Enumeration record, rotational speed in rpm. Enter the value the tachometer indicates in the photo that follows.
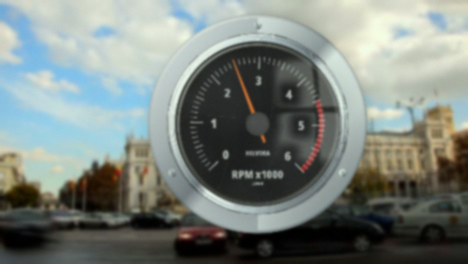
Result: 2500 rpm
